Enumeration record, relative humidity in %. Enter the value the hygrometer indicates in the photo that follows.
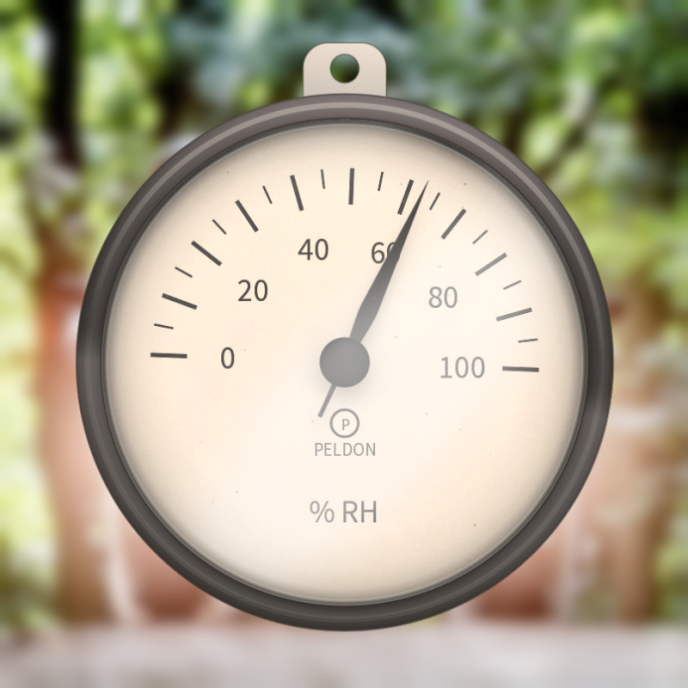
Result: 62.5 %
